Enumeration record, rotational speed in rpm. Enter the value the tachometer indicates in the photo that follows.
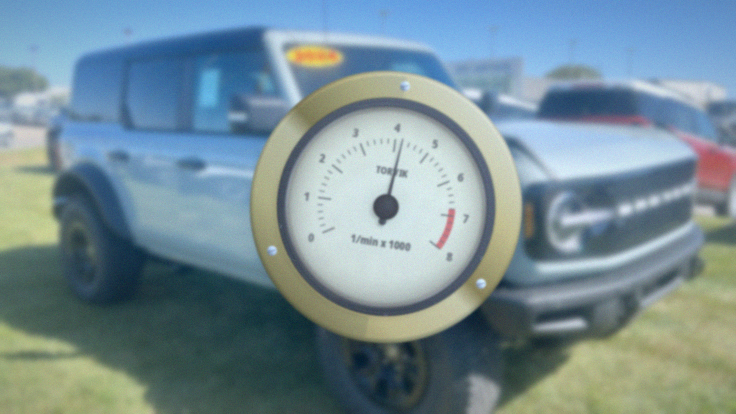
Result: 4200 rpm
